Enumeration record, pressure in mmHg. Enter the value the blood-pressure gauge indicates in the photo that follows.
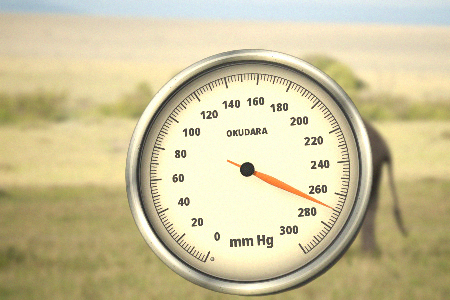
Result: 270 mmHg
